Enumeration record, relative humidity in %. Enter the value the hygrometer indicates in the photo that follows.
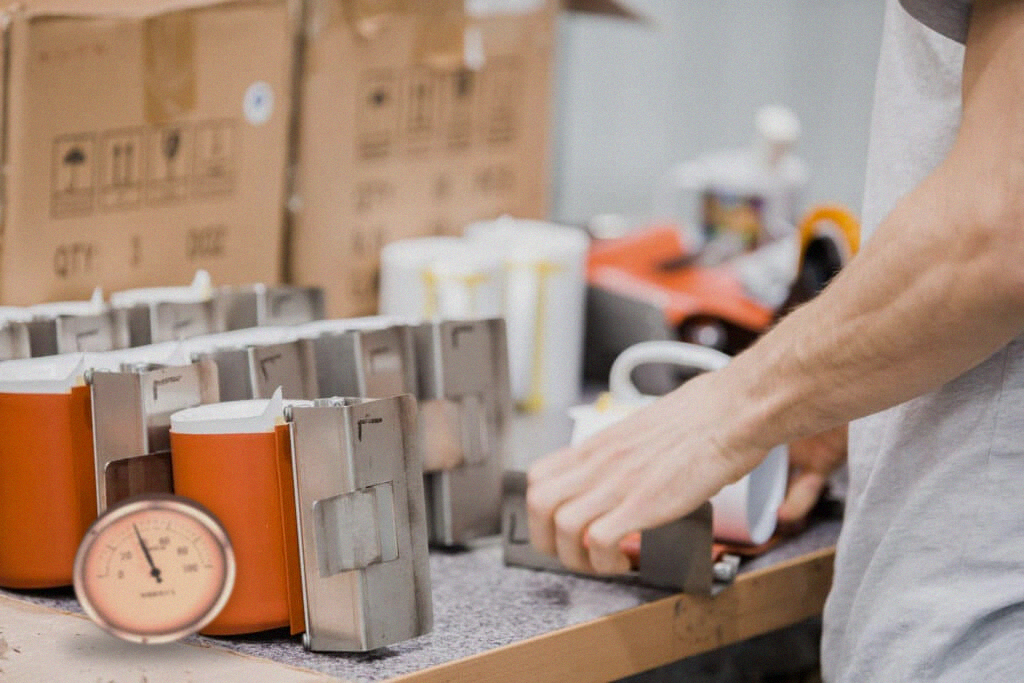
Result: 40 %
